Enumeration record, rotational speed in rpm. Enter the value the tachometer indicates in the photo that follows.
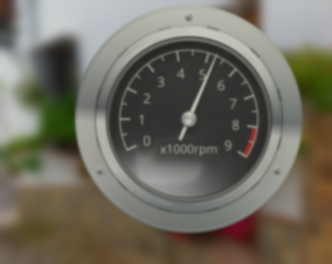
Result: 5250 rpm
